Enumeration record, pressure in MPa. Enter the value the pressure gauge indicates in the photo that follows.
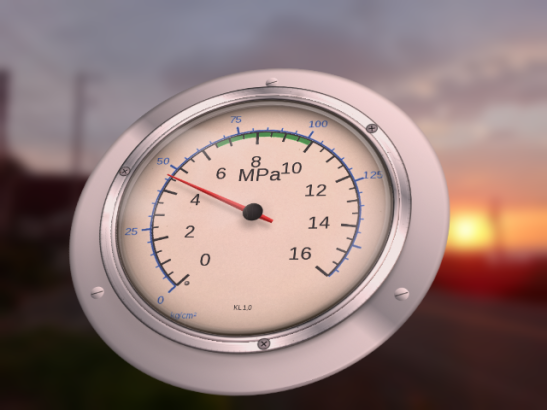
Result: 4.5 MPa
